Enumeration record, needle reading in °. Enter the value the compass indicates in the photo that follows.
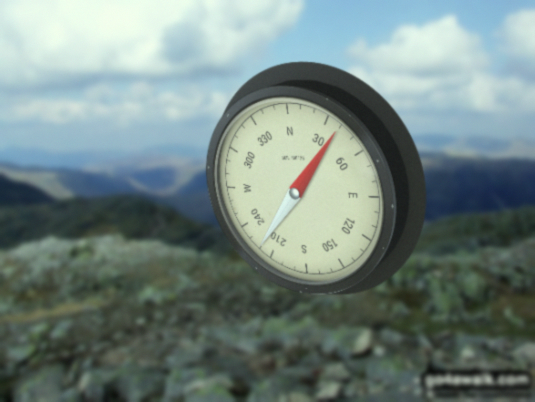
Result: 40 °
